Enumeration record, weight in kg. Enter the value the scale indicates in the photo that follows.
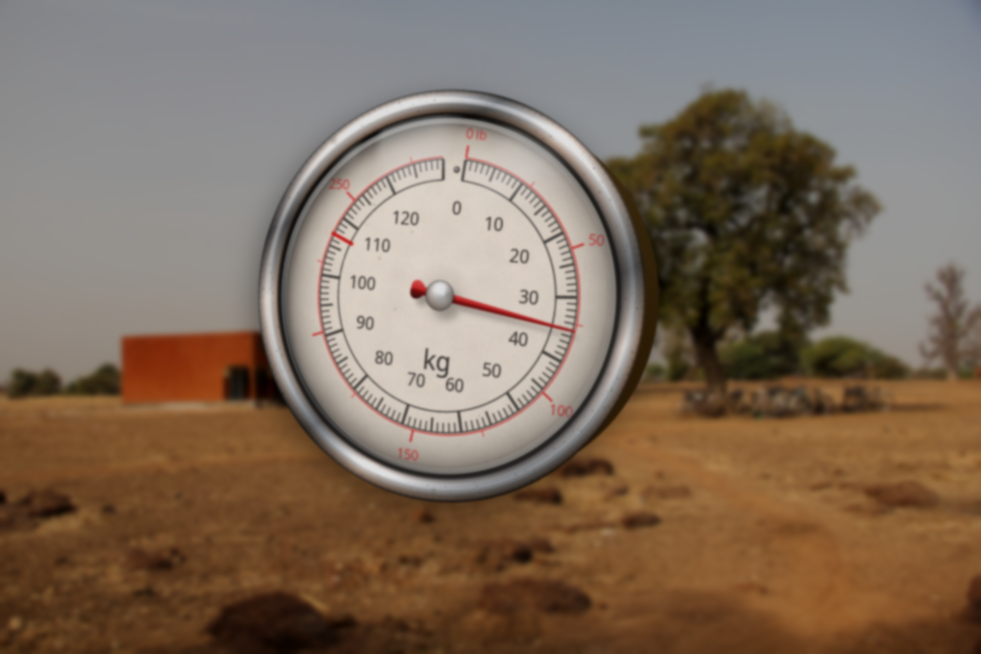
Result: 35 kg
